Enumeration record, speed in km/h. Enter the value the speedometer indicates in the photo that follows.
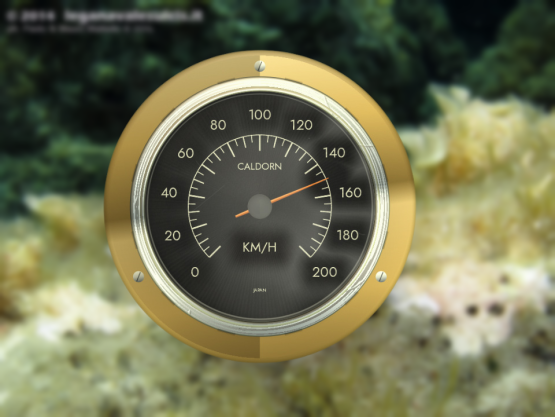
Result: 150 km/h
